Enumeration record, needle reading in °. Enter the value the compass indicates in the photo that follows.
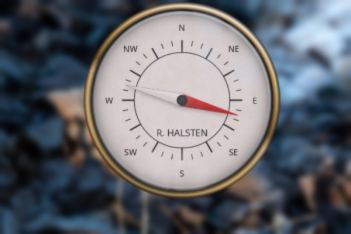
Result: 105 °
